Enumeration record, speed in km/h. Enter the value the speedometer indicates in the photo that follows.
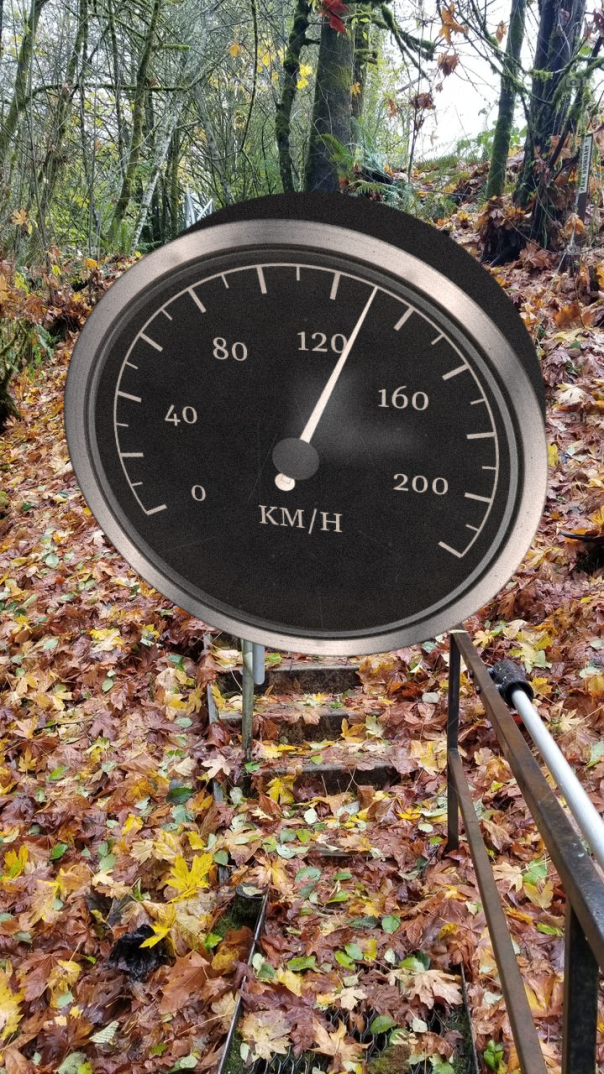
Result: 130 km/h
